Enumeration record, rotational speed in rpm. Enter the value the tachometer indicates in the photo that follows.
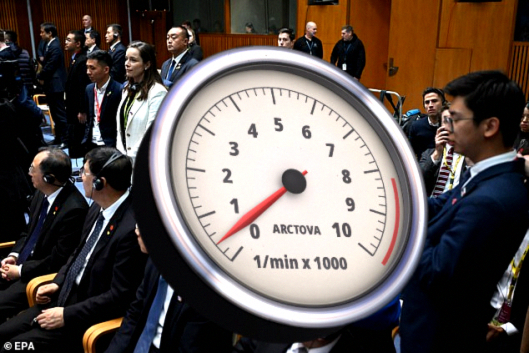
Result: 400 rpm
